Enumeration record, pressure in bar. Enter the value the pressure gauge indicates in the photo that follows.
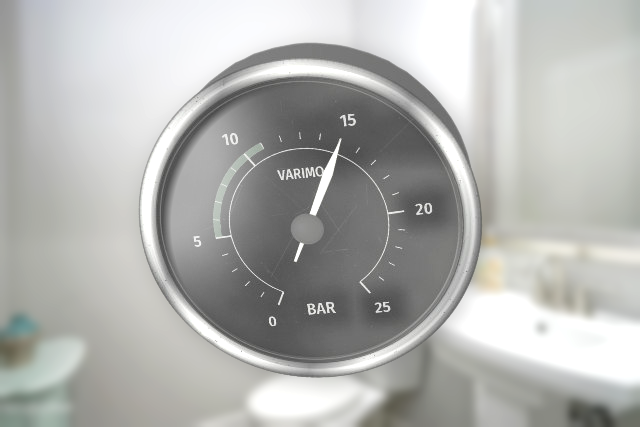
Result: 15 bar
